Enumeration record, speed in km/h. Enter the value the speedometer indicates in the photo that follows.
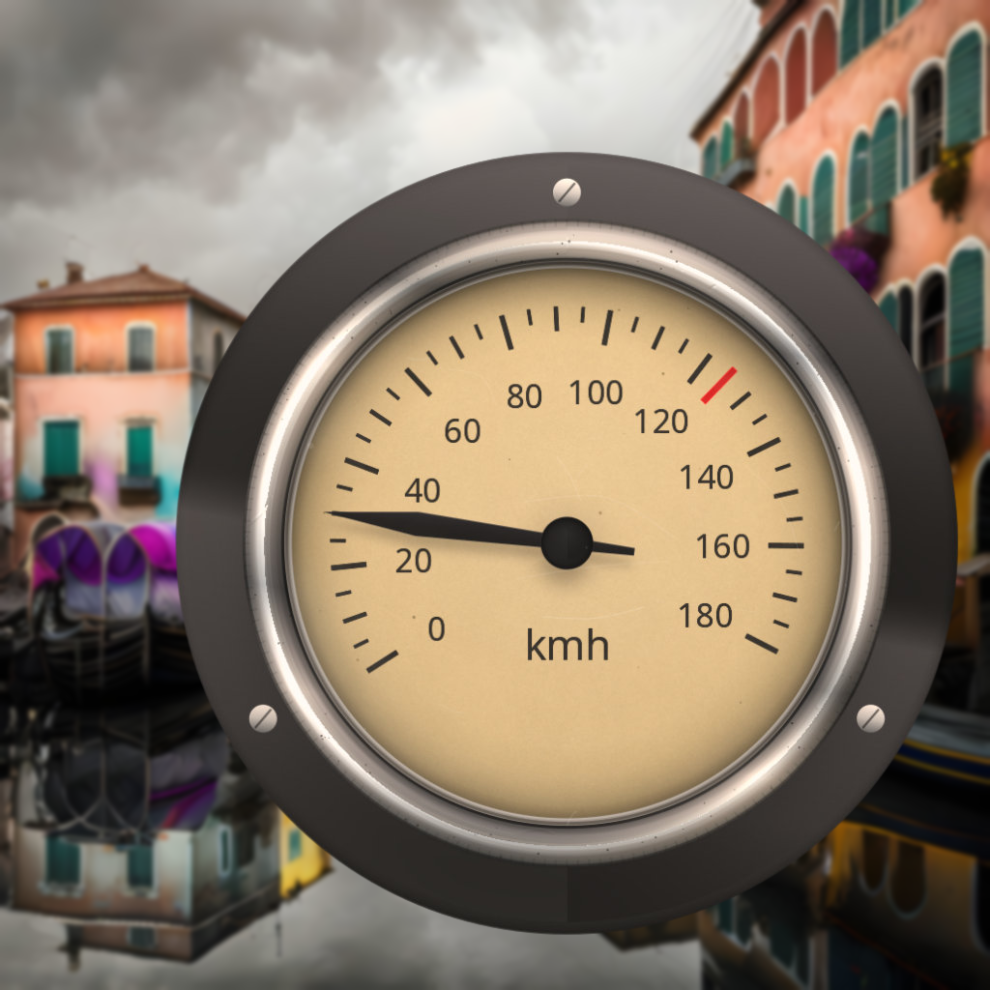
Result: 30 km/h
